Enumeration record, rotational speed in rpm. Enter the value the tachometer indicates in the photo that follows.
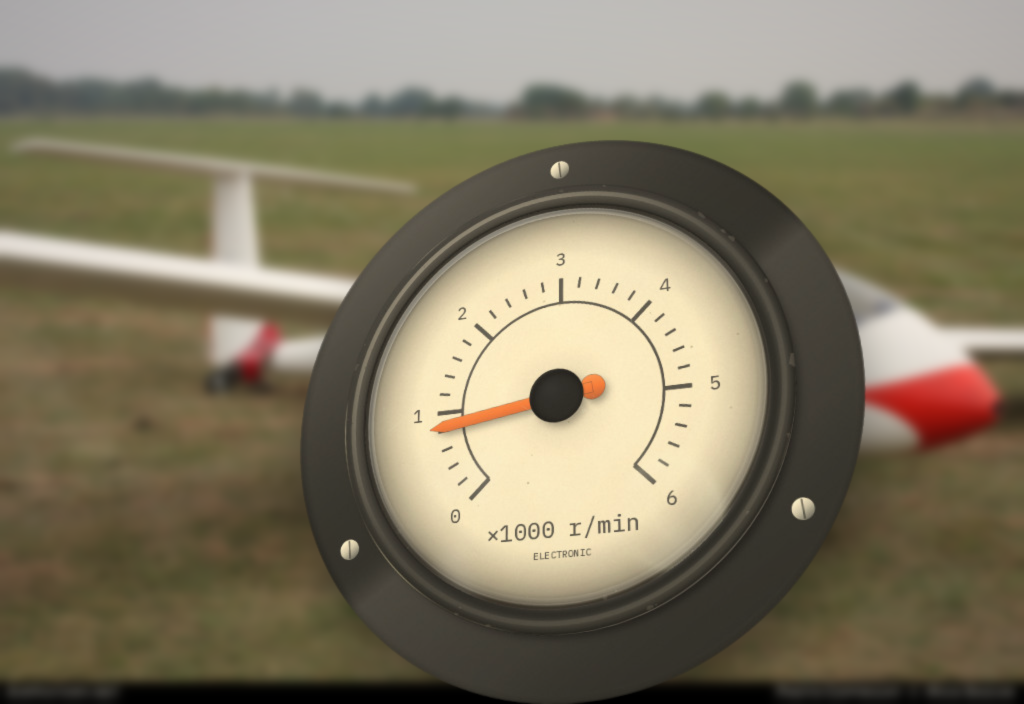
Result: 800 rpm
